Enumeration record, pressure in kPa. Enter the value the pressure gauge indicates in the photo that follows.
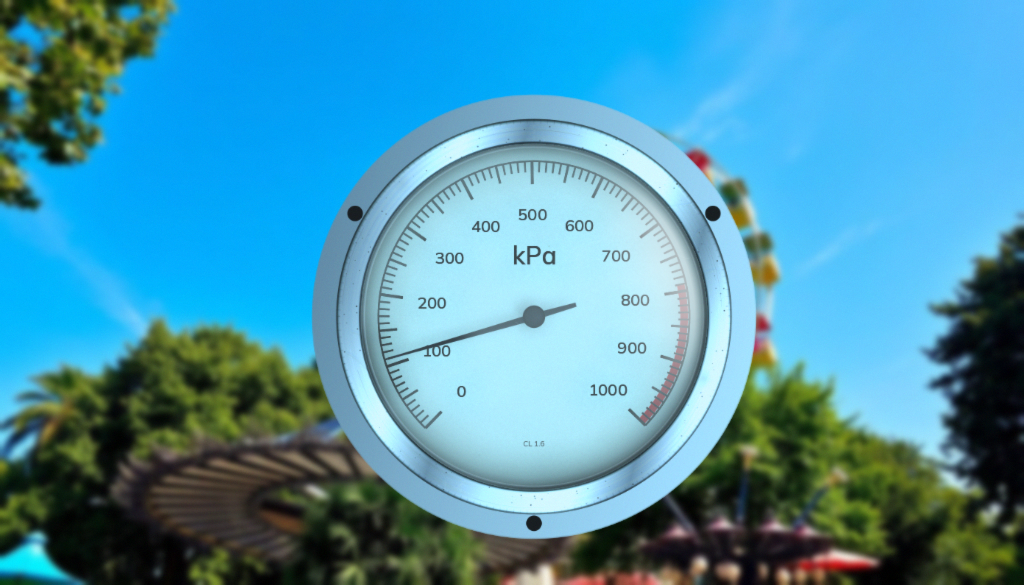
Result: 110 kPa
